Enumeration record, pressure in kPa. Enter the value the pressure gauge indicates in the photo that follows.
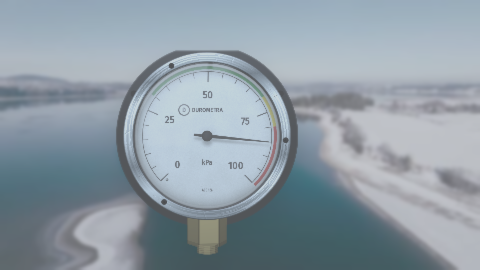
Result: 85 kPa
